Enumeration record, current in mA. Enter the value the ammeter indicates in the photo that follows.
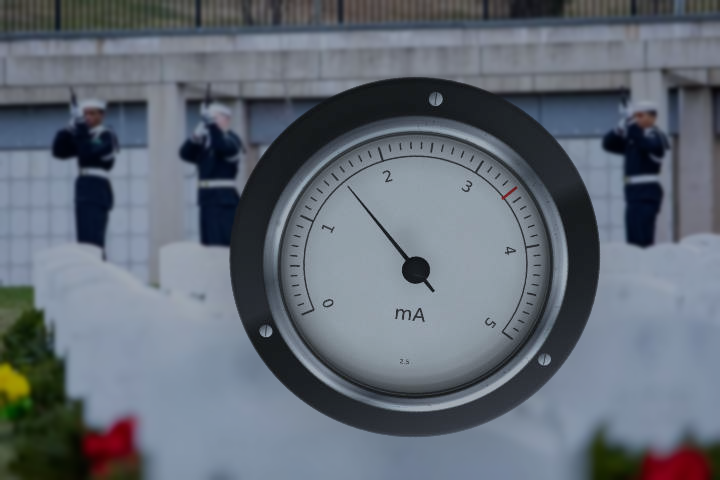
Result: 1.55 mA
